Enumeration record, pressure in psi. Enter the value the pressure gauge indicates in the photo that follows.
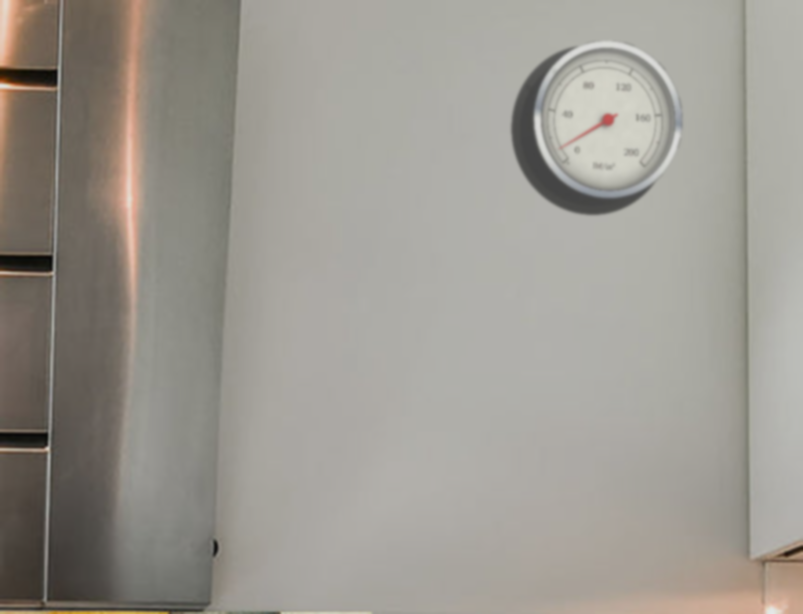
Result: 10 psi
